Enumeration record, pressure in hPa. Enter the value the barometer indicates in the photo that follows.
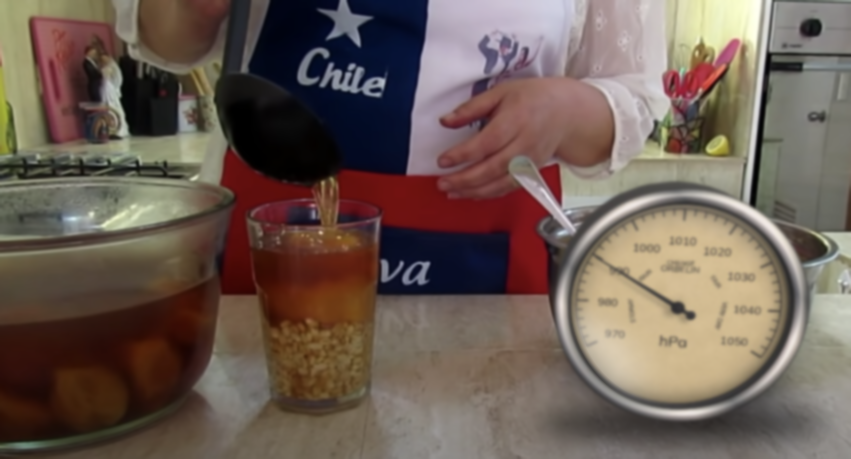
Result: 990 hPa
